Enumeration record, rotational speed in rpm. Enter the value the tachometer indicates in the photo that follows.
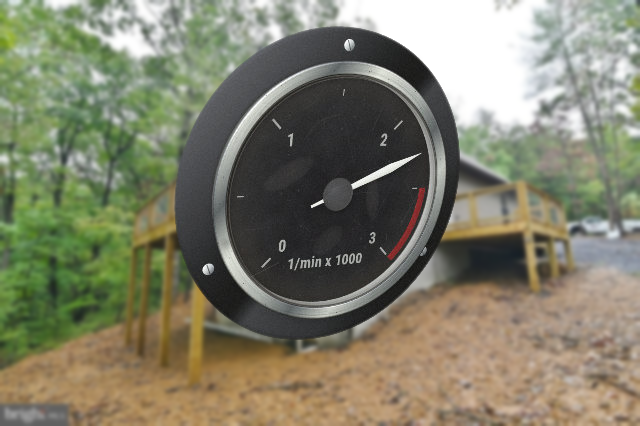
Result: 2250 rpm
